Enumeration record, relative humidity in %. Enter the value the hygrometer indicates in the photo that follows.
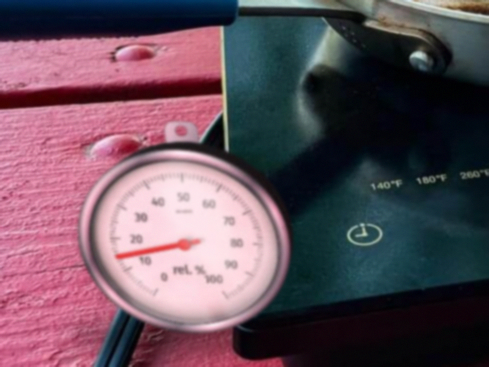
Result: 15 %
